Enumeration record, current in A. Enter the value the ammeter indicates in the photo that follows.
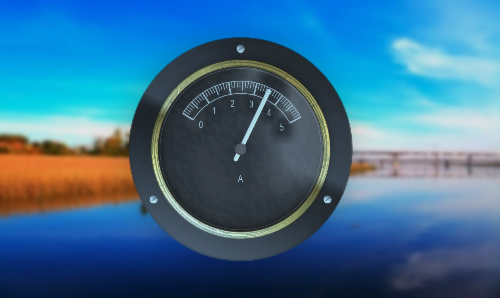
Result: 3.5 A
